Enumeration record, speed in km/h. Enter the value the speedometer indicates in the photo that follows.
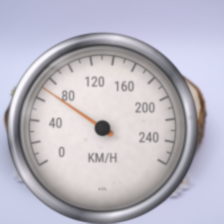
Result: 70 km/h
